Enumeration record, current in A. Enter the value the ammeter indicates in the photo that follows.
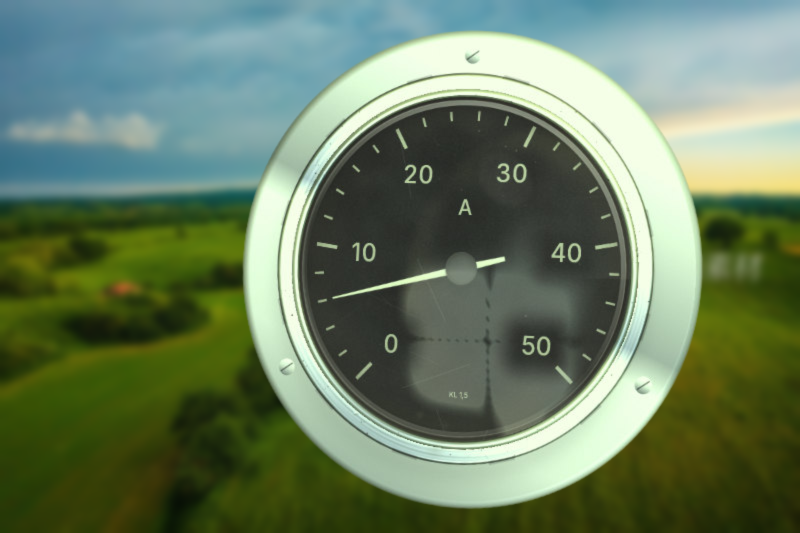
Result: 6 A
